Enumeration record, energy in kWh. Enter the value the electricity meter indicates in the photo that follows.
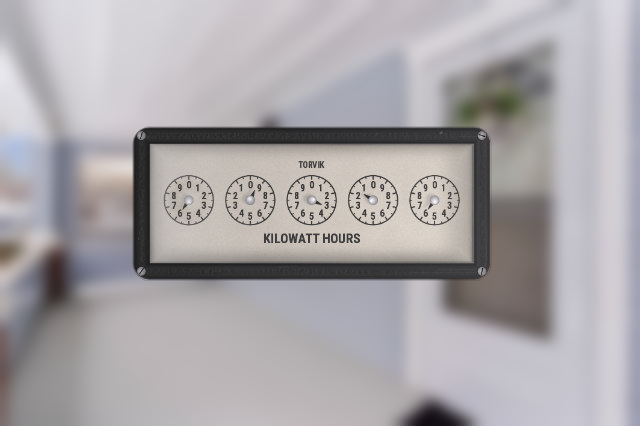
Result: 59316 kWh
